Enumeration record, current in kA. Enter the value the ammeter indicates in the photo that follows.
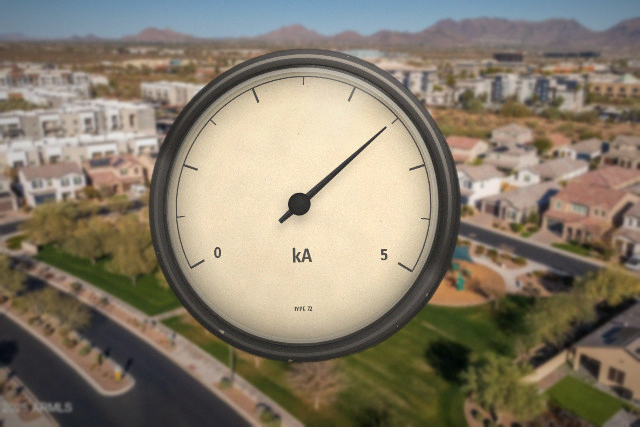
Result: 3.5 kA
